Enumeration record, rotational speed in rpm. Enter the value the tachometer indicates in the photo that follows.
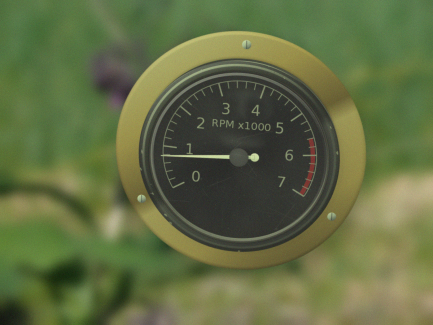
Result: 800 rpm
